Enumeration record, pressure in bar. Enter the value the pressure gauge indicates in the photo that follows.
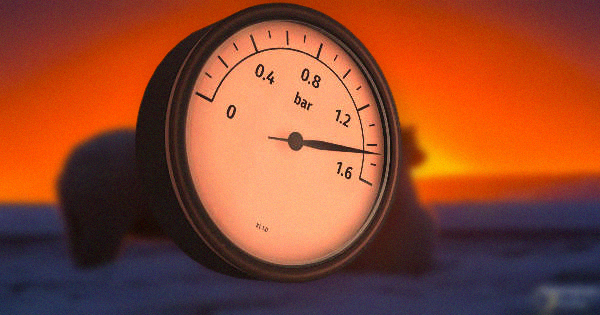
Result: 1.45 bar
